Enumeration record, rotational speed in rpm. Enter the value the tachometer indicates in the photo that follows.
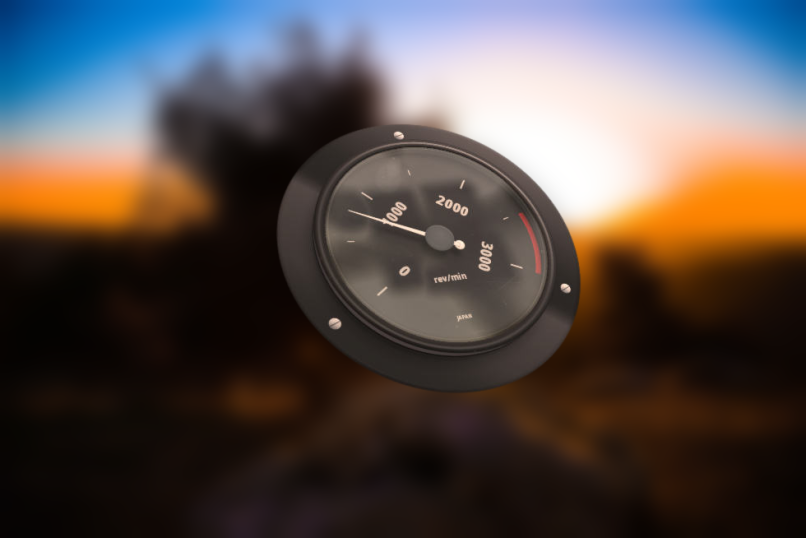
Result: 750 rpm
